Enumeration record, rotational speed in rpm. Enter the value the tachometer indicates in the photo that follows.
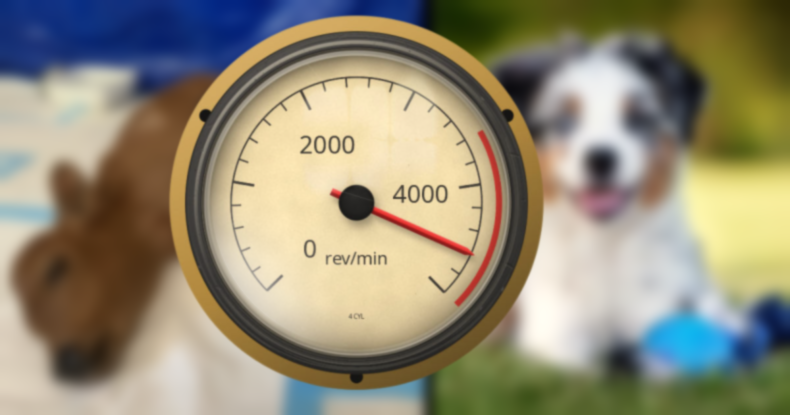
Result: 4600 rpm
